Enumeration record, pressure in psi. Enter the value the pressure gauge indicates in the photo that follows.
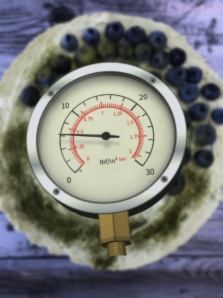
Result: 6 psi
